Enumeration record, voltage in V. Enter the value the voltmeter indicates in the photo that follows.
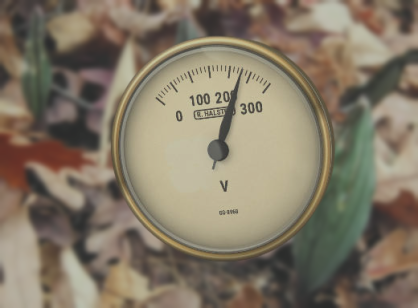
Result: 230 V
